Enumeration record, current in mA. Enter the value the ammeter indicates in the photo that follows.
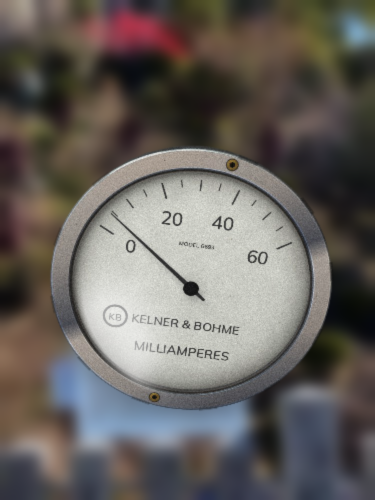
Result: 5 mA
